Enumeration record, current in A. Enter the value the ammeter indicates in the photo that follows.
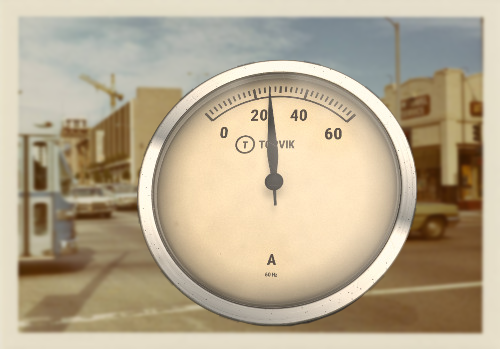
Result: 26 A
